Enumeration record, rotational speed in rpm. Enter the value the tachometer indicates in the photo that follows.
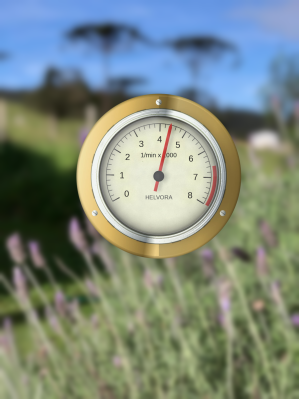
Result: 4400 rpm
